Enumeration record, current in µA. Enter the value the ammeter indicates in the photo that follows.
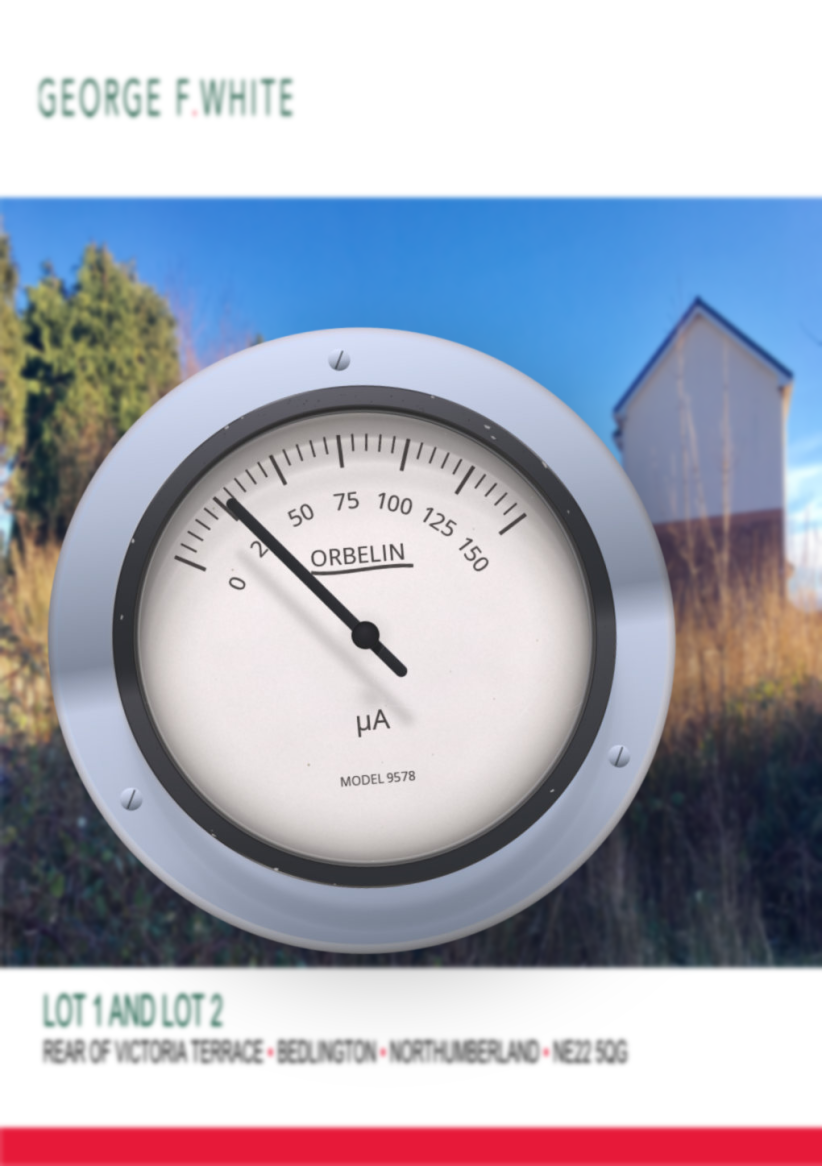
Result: 27.5 µA
